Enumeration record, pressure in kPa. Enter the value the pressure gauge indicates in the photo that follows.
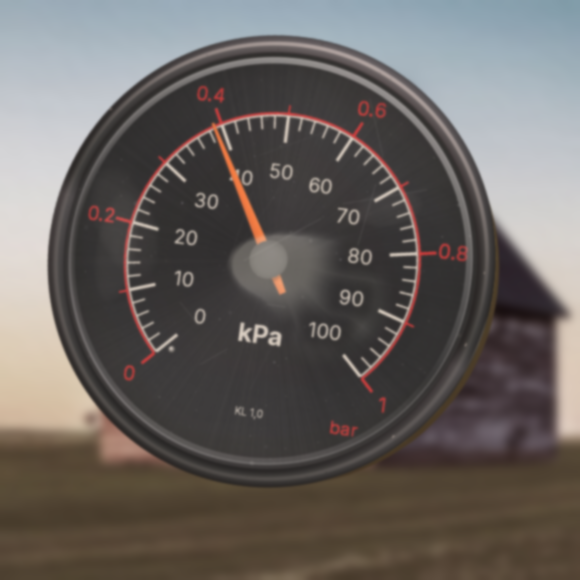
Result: 39 kPa
